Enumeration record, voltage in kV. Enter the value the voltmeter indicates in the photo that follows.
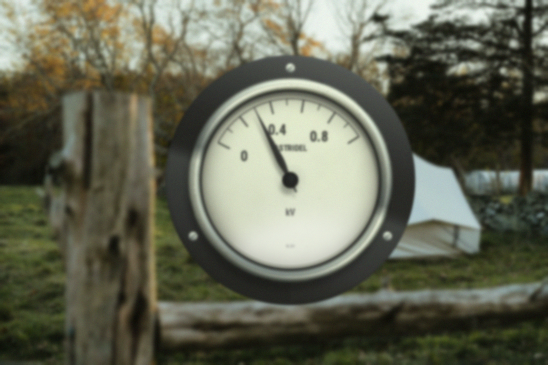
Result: 0.3 kV
